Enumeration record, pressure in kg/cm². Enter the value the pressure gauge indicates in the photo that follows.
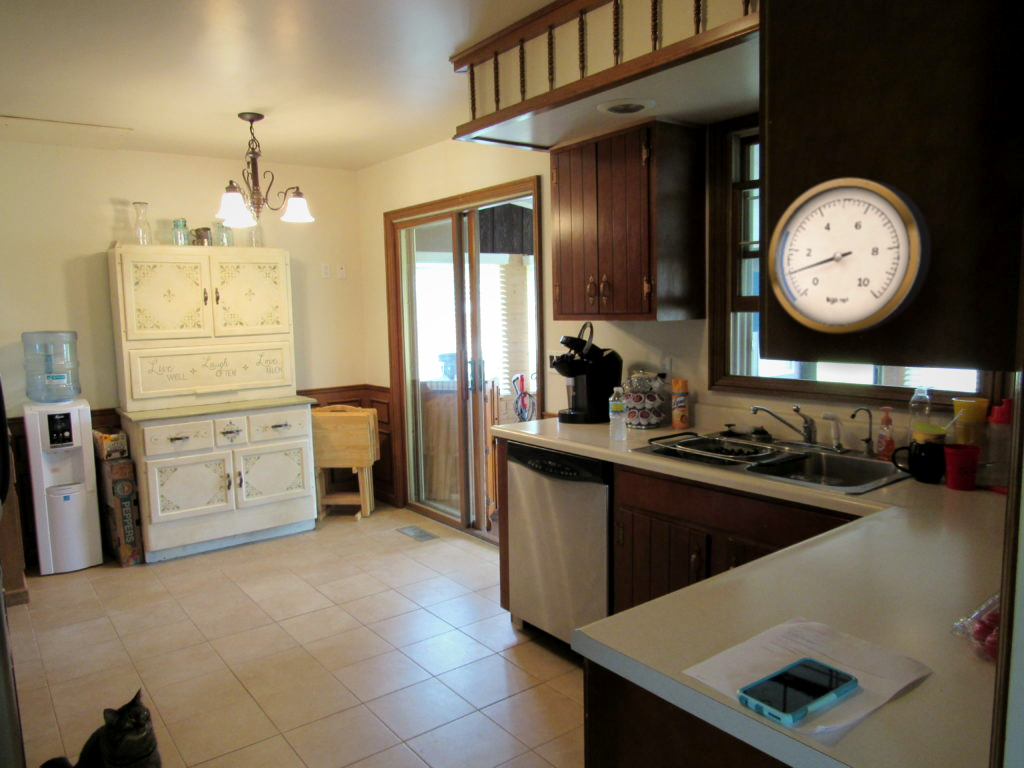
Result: 1 kg/cm²
